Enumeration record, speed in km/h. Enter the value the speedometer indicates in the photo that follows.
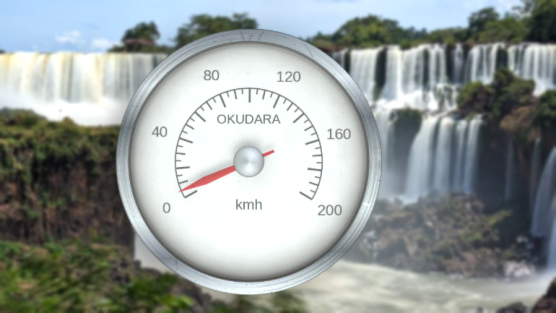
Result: 5 km/h
